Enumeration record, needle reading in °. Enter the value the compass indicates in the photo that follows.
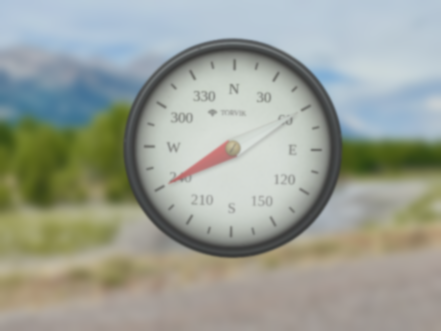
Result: 240 °
